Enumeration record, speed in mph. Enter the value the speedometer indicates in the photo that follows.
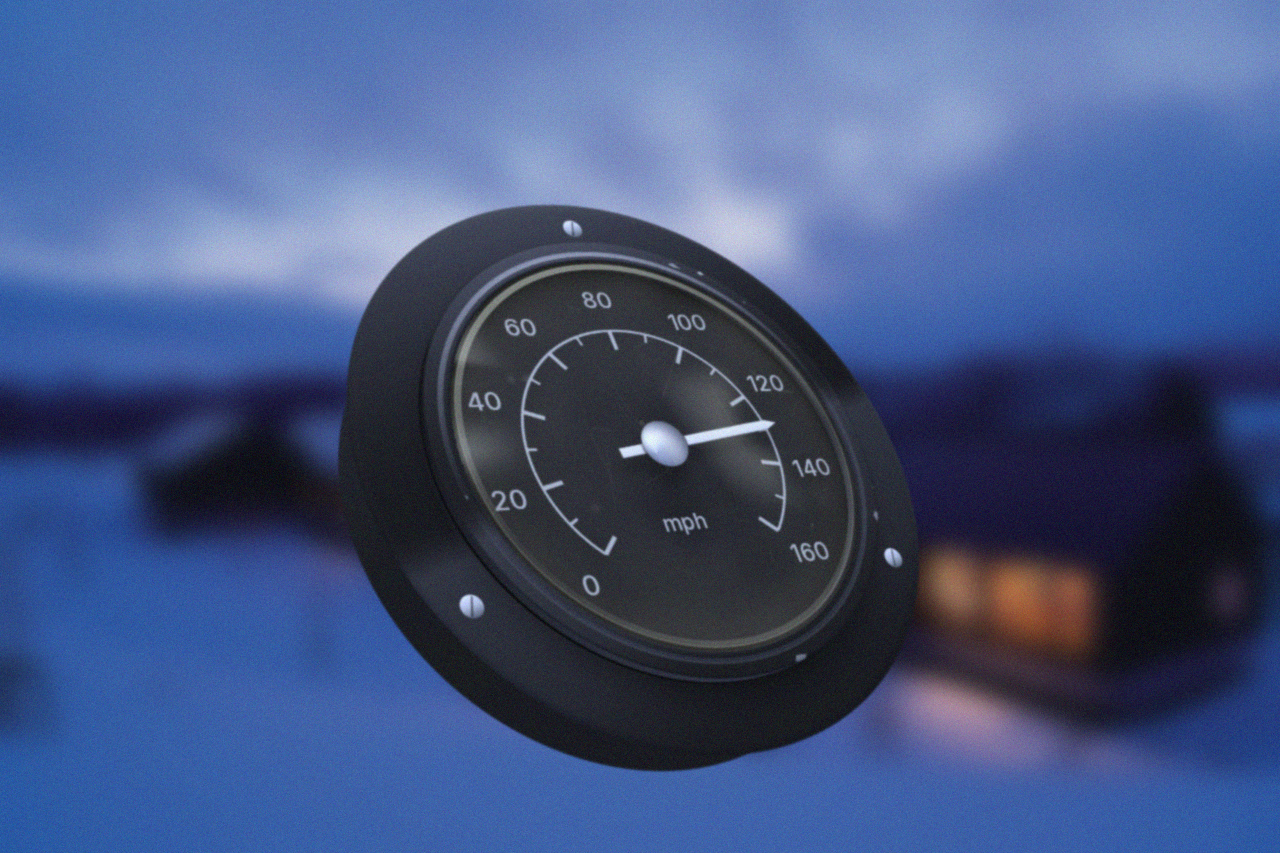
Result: 130 mph
